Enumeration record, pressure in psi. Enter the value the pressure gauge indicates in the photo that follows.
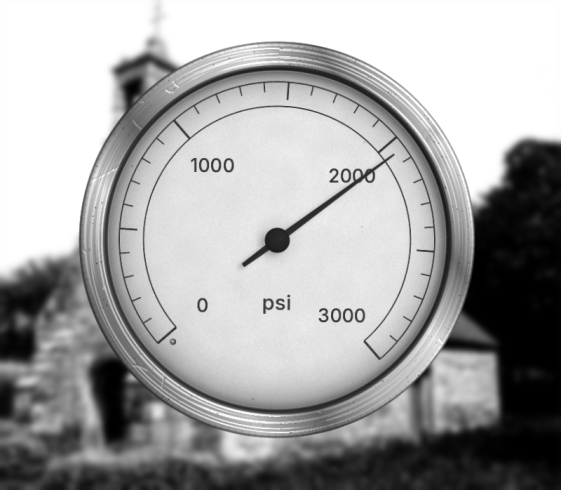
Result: 2050 psi
